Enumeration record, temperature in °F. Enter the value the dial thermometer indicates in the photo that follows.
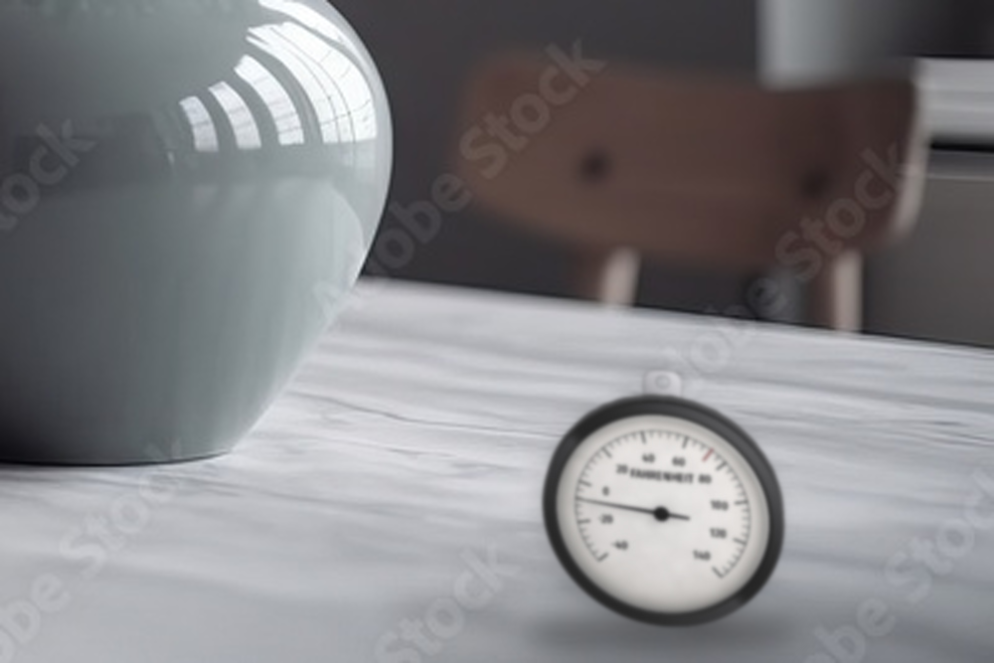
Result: -8 °F
